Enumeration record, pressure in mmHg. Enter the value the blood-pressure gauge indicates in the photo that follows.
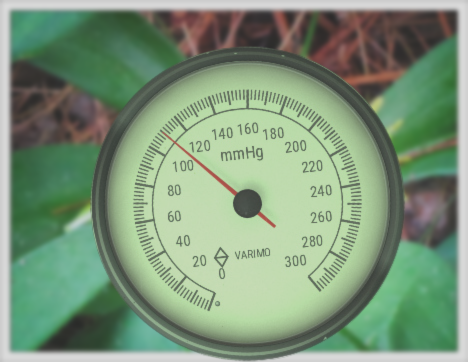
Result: 110 mmHg
